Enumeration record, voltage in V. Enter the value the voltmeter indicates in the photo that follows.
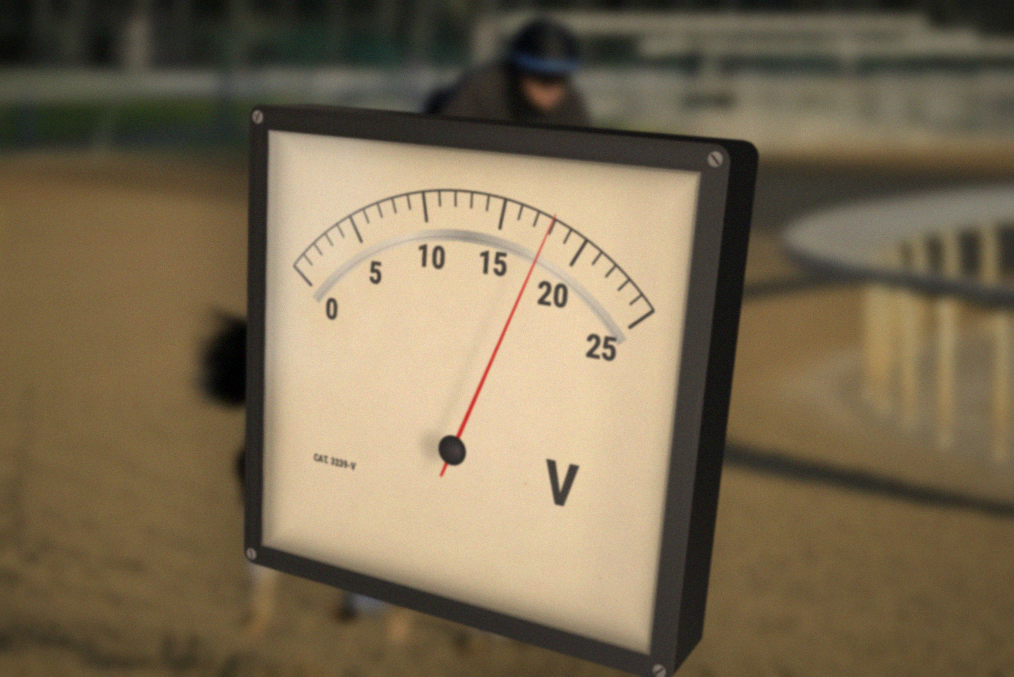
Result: 18 V
